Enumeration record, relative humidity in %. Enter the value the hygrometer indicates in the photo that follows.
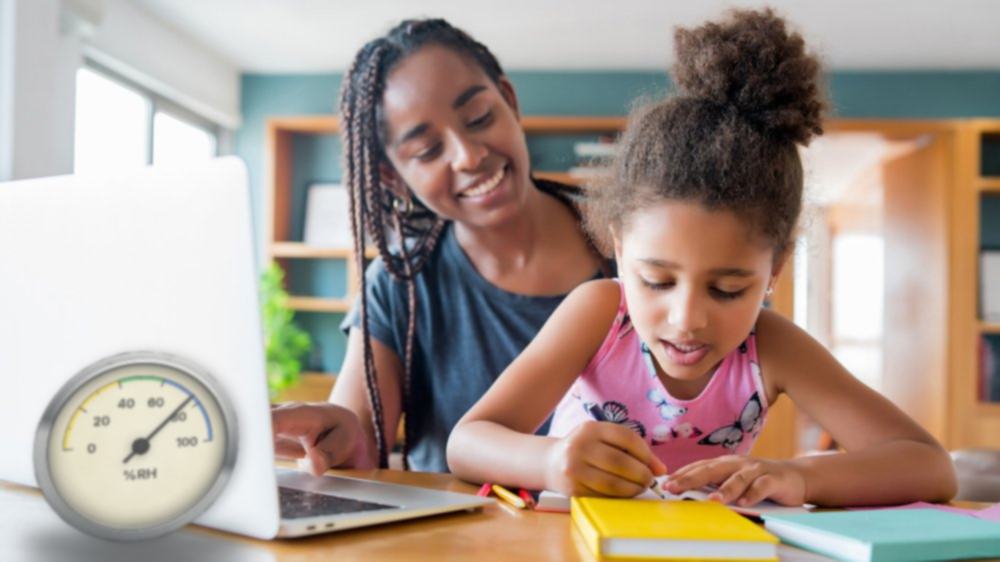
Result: 75 %
